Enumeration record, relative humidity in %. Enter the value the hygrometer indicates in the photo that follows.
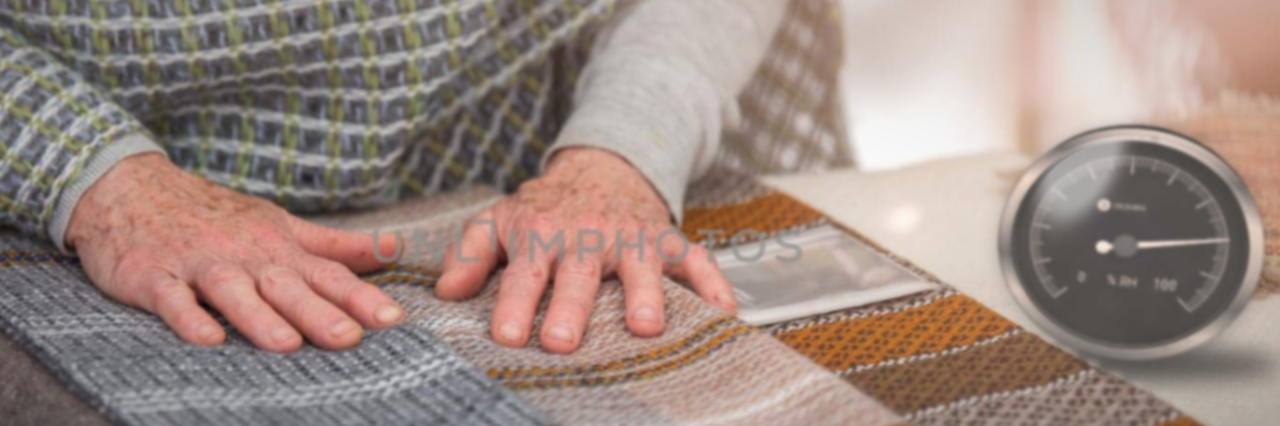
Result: 80 %
